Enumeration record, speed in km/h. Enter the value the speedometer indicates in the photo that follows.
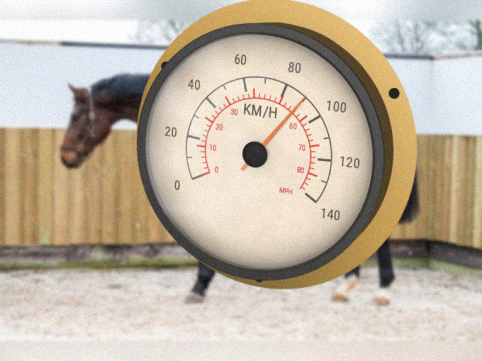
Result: 90 km/h
